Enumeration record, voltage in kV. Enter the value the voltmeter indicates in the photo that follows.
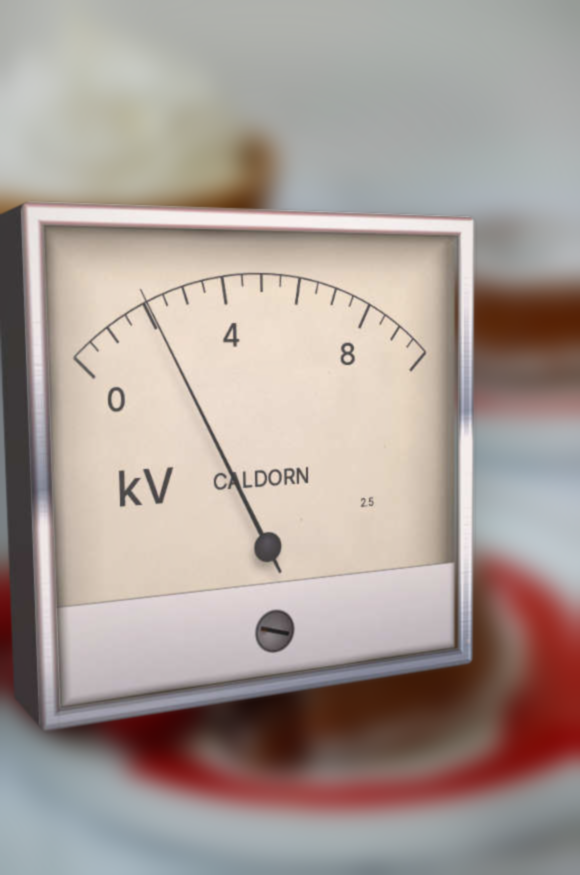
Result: 2 kV
